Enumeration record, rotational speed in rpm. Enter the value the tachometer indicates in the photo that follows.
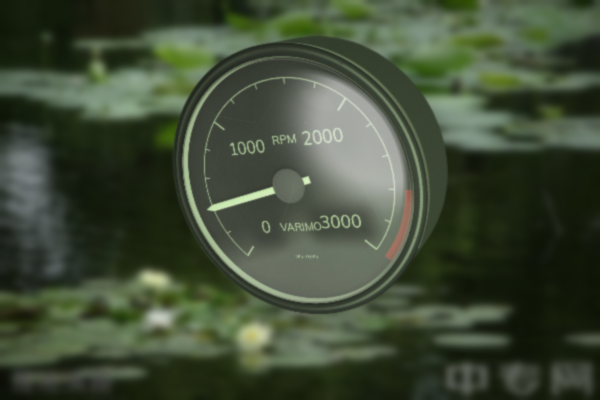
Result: 400 rpm
